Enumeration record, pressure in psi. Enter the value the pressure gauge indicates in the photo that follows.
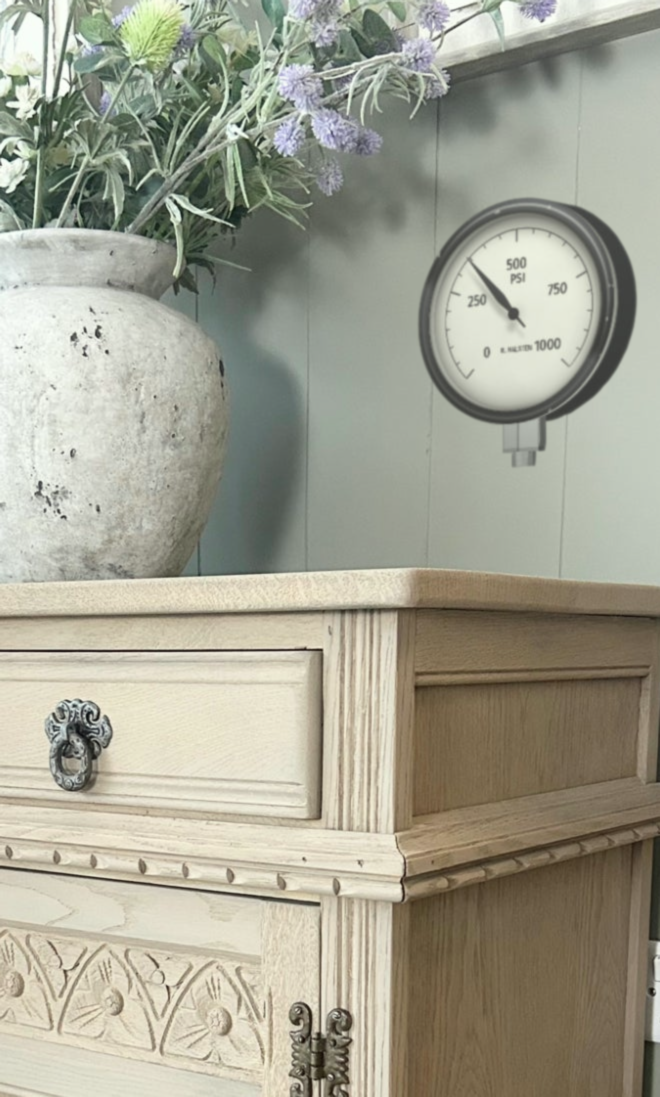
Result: 350 psi
